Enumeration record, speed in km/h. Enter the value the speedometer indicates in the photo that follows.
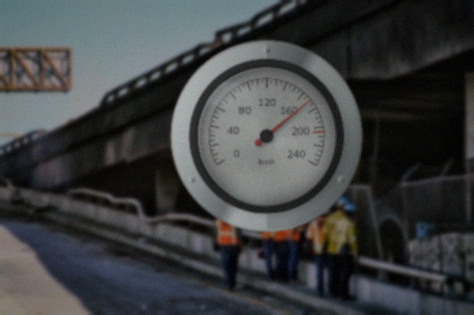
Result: 170 km/h
